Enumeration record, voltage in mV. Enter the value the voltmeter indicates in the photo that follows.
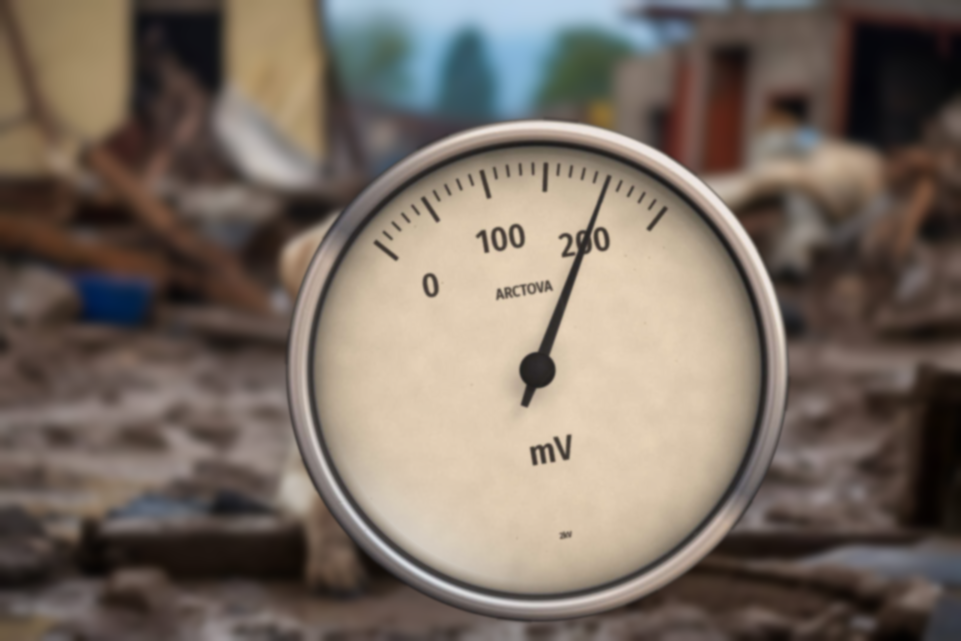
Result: 200 mV
